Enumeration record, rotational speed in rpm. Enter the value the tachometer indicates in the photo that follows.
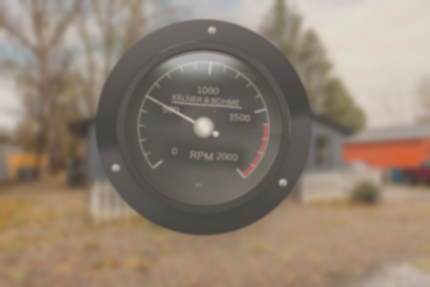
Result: 500 rpm
